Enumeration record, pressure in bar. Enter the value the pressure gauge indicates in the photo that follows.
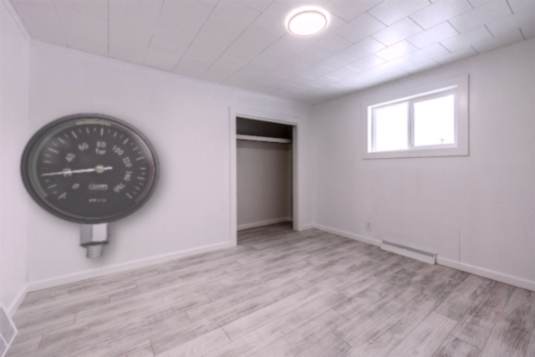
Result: 20 bar
